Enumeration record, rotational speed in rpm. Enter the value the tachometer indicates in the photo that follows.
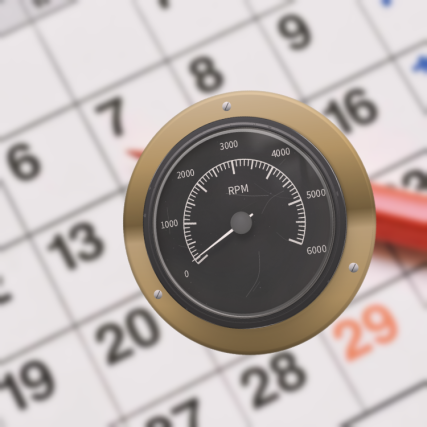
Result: 100 rpm
